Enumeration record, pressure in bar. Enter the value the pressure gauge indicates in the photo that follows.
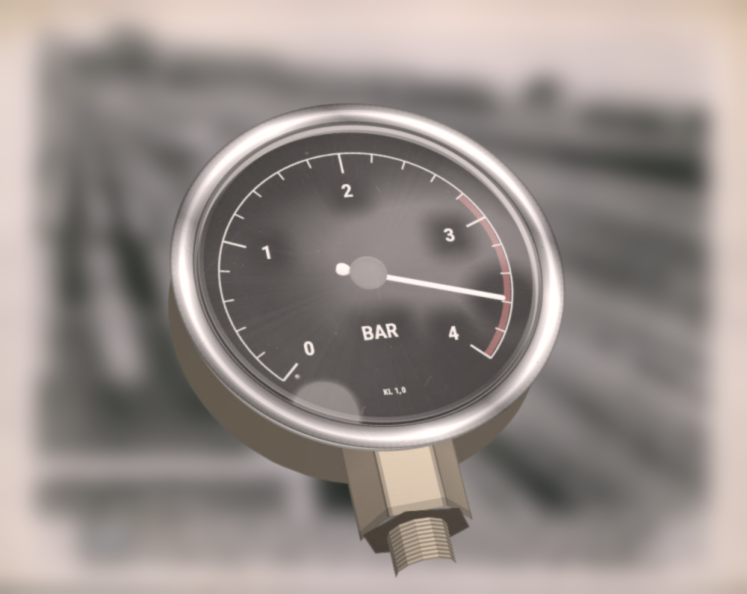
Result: 3.6 bar
